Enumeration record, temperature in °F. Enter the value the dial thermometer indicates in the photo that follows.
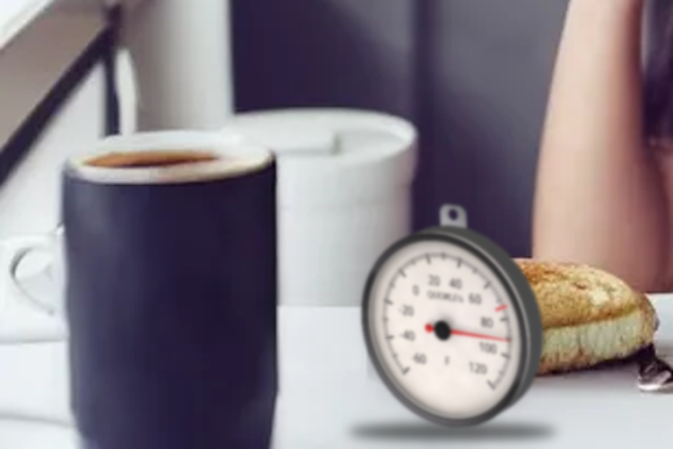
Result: 90 °F
